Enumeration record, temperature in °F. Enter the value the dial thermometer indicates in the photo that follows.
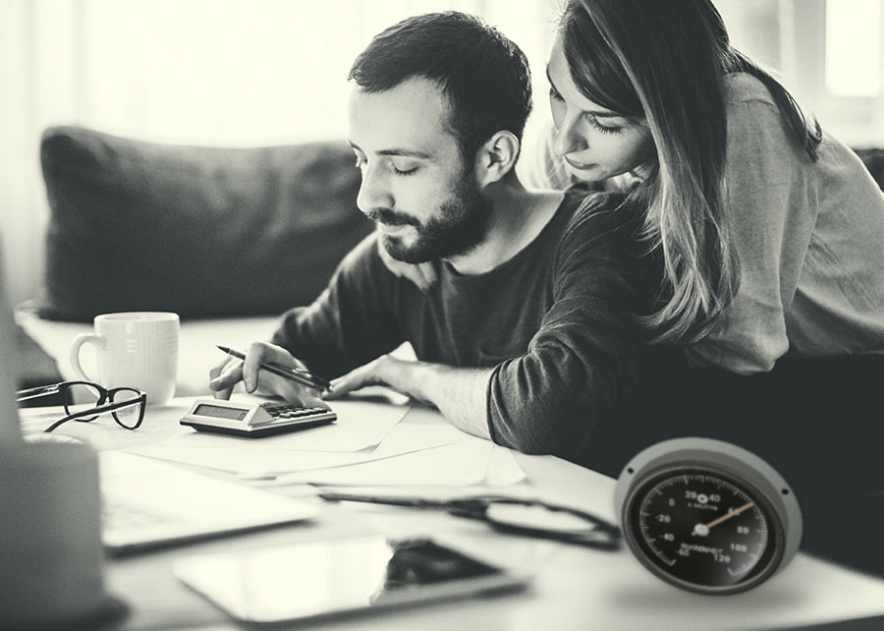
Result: 60 °F
